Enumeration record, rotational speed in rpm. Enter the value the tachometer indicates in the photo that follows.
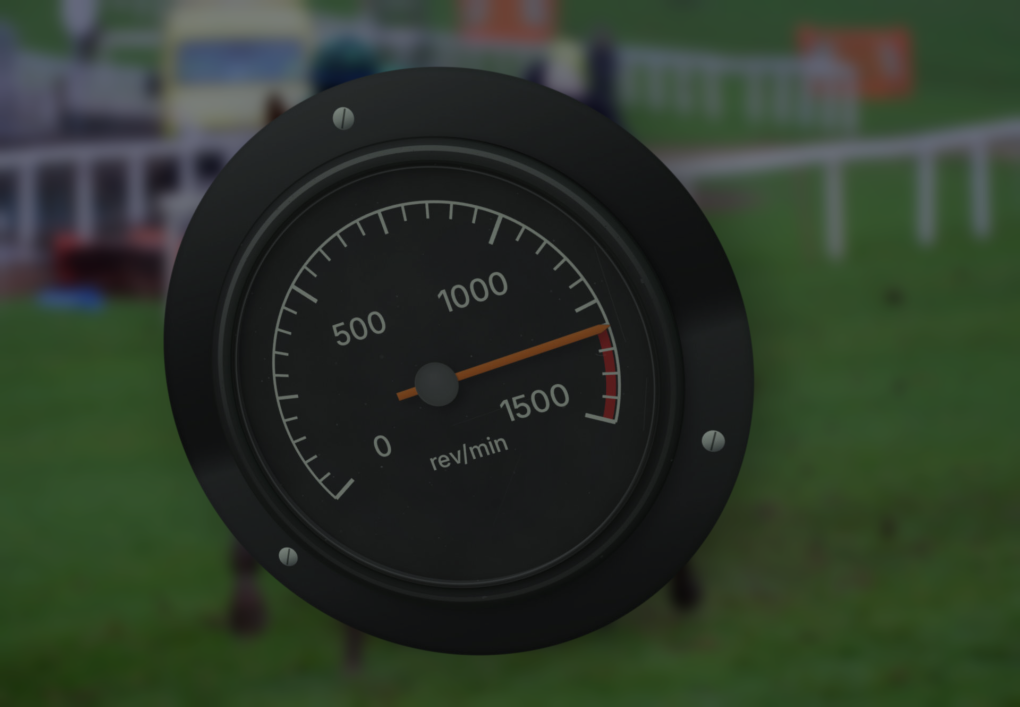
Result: 1300 rpm
